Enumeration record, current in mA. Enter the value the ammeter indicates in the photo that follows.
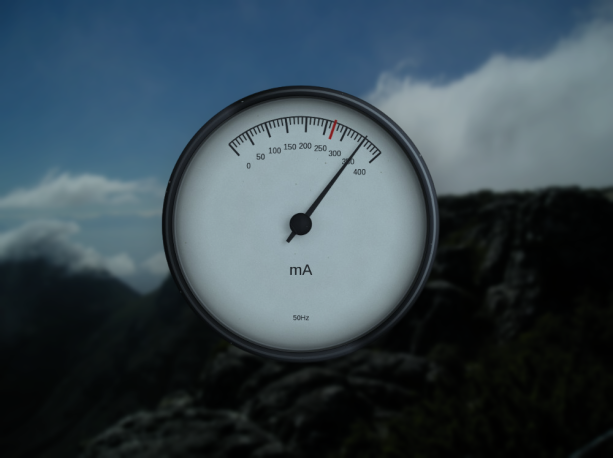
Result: 350 mA
